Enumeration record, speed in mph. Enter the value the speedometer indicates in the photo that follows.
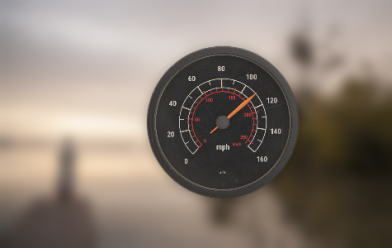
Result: 110 mph
